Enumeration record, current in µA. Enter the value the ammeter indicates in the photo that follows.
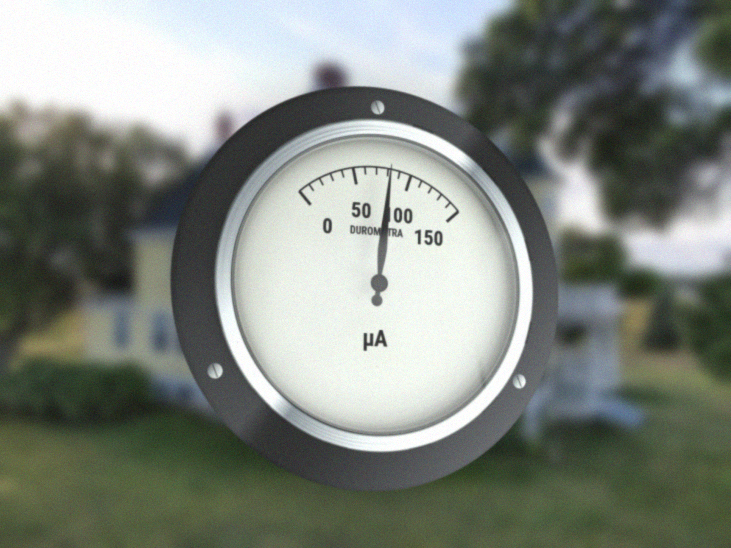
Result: 80 µA
